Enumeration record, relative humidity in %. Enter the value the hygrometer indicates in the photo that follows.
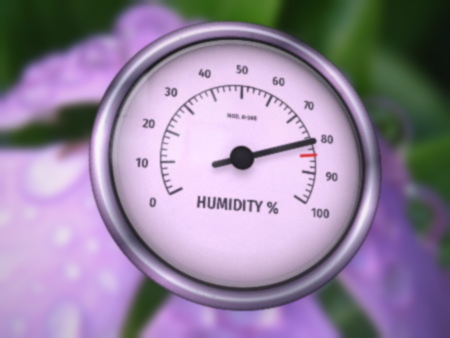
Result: 80 %
